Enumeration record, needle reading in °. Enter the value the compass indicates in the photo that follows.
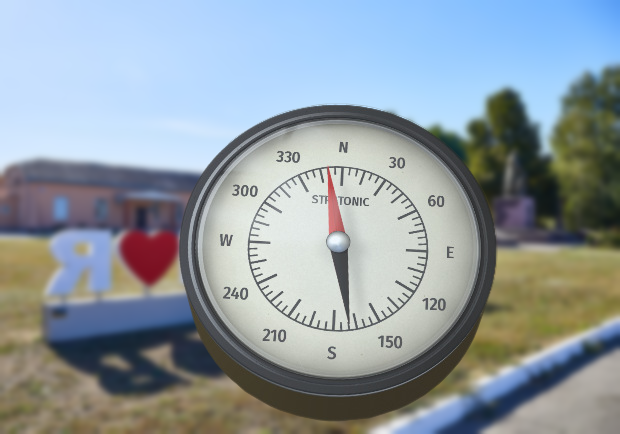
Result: 350 °
